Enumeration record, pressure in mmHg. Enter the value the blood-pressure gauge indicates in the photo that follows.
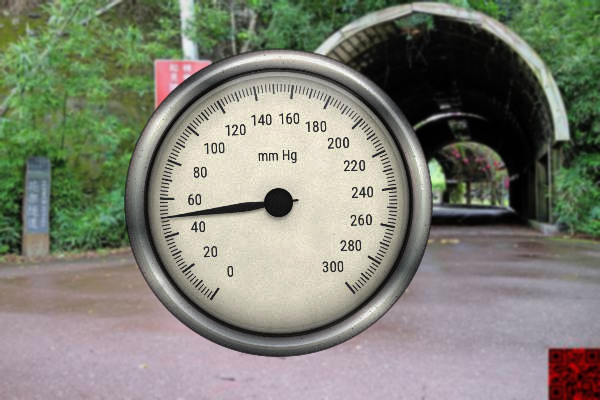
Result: 50 mmHg
